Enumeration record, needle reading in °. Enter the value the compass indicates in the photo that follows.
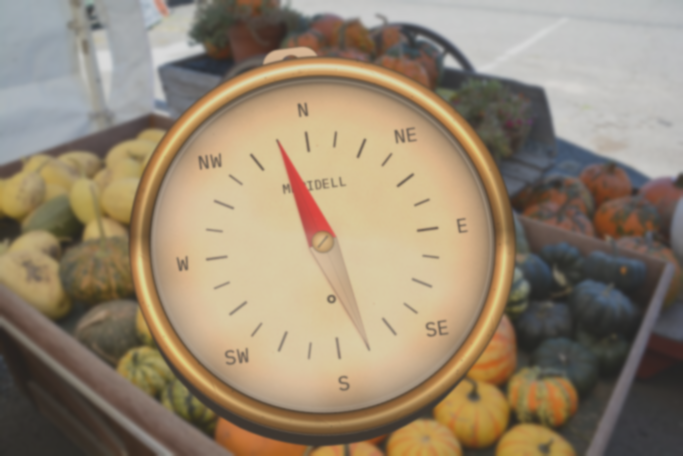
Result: 345 °
